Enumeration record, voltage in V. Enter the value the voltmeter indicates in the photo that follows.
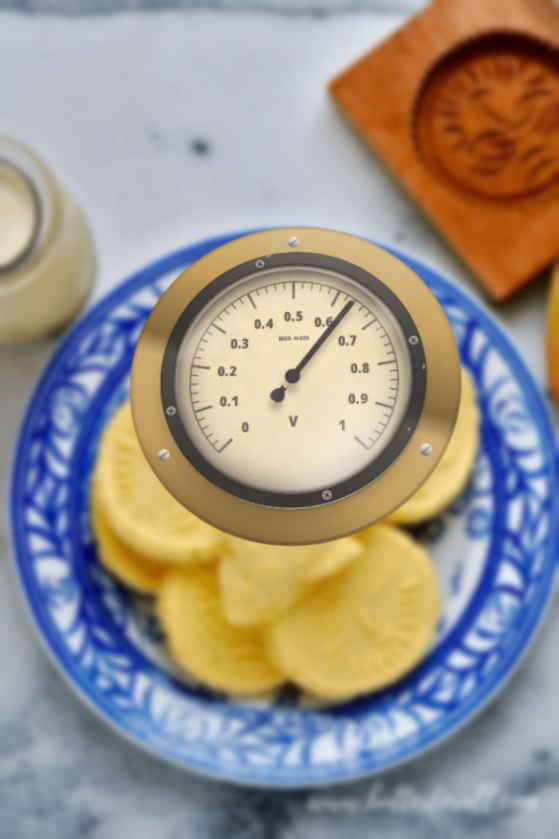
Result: 0.64 V
